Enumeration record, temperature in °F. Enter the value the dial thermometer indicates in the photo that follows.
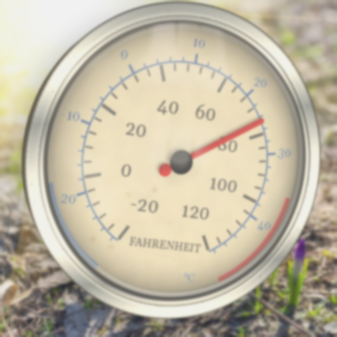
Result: 76 °F
